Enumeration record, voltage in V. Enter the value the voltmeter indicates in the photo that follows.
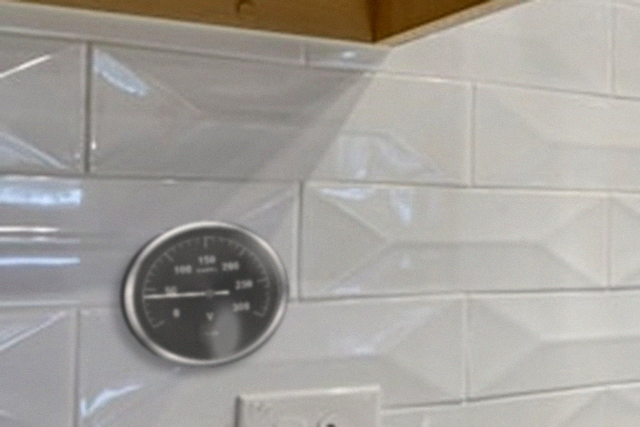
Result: 40 V
